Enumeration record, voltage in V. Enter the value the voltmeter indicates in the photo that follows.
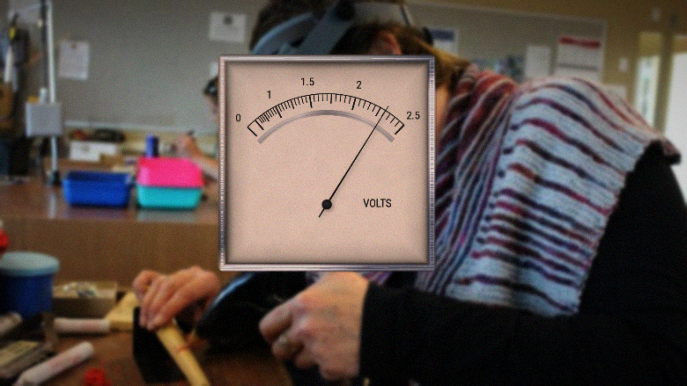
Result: 2.3 V
